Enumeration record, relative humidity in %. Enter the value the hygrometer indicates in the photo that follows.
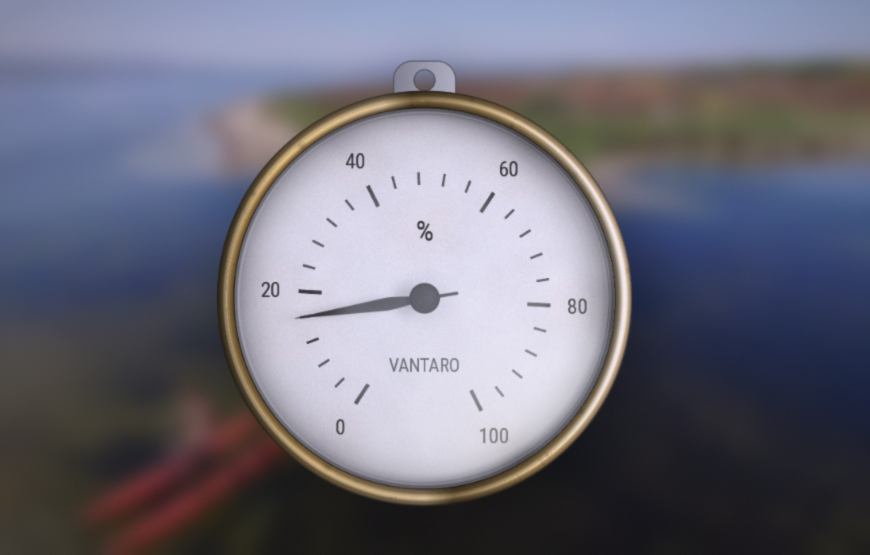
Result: 16 %
